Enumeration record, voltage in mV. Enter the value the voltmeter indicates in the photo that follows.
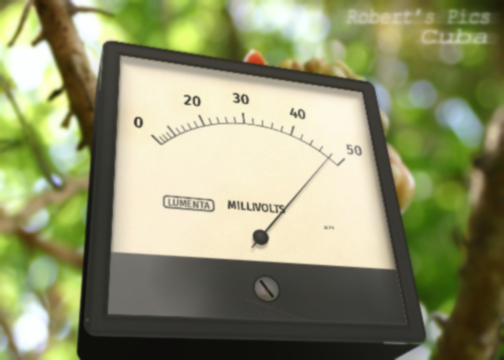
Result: 48 mV
